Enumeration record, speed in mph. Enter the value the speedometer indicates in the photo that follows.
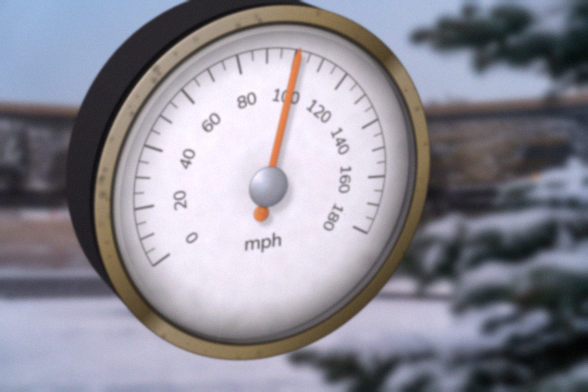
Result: 100 mph
